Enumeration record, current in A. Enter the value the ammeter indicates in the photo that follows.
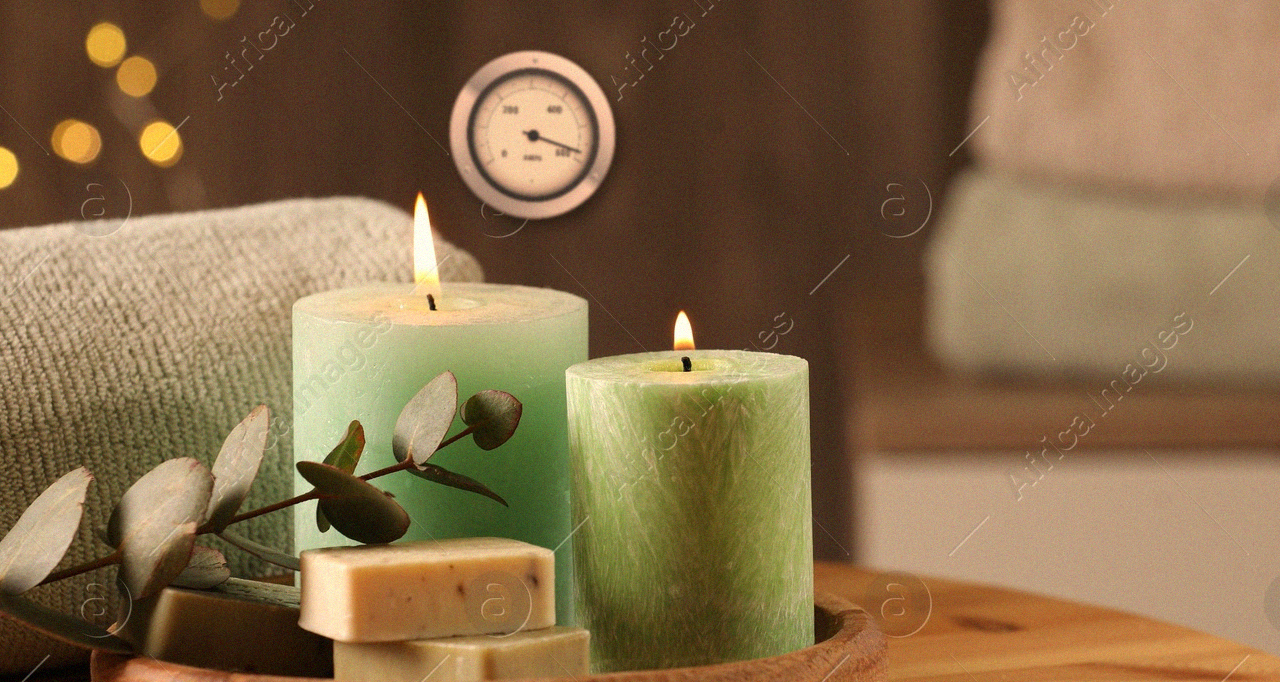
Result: 575 A
